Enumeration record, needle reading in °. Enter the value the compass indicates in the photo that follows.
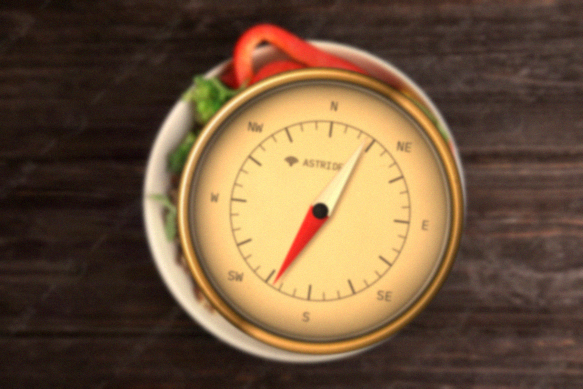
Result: 205 °
